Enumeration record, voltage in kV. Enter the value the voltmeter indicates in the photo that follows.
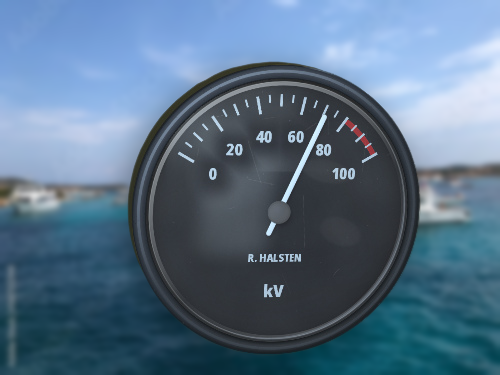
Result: 70 kV
